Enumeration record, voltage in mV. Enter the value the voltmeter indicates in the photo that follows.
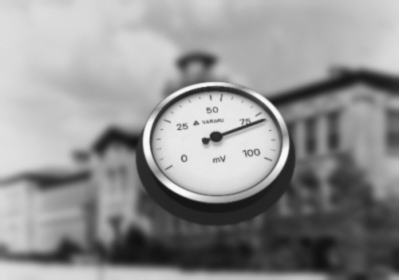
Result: 80 mV
